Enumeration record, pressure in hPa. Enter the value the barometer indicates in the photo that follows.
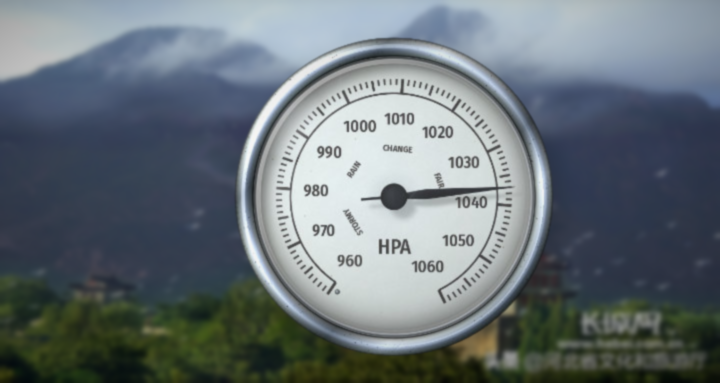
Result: 1037 hPa
